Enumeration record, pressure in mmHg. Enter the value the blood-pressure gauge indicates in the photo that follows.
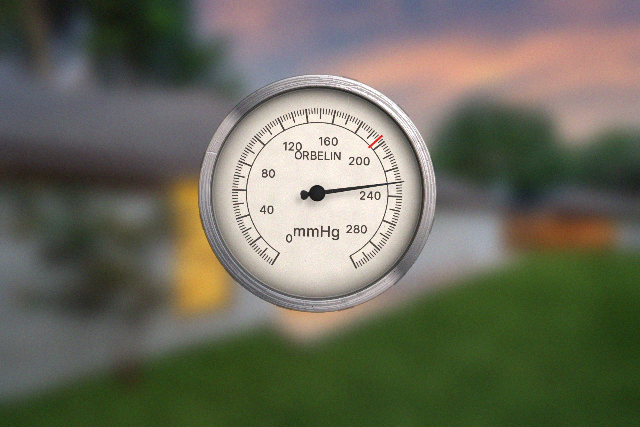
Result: 230 mmHg
